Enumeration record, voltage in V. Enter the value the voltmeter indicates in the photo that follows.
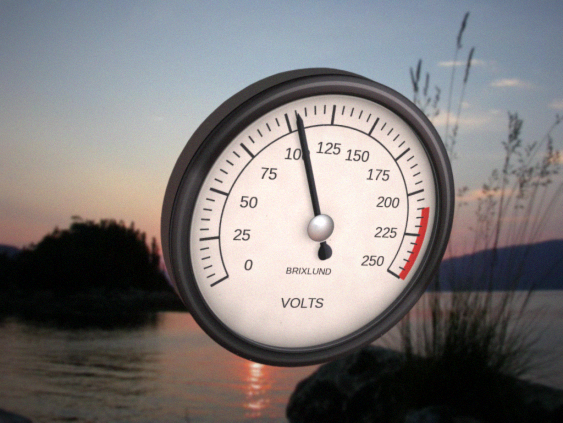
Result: 105 V
